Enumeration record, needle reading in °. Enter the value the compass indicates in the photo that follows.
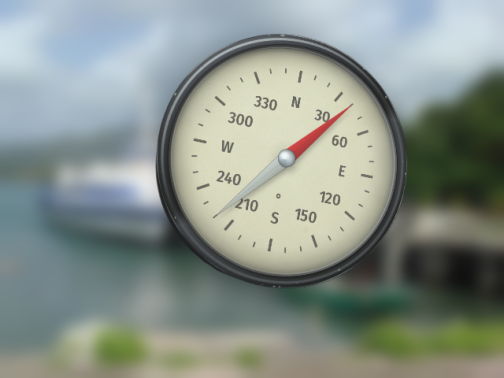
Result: 40 °
